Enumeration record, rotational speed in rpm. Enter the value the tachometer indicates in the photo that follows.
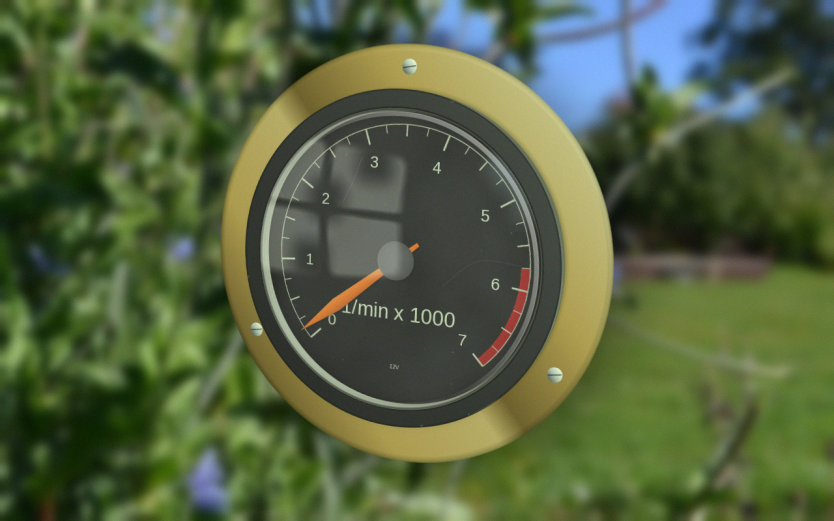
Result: 125 rpm
